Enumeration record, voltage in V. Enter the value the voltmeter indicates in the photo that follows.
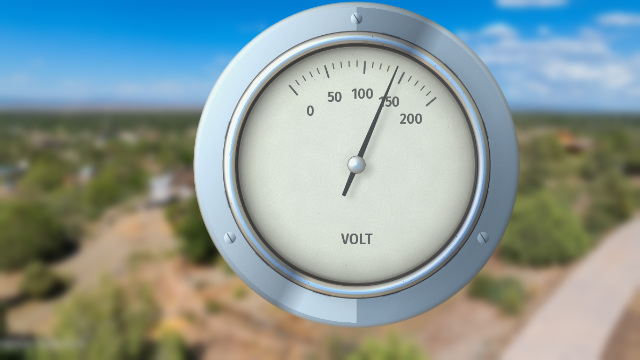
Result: 140 V
